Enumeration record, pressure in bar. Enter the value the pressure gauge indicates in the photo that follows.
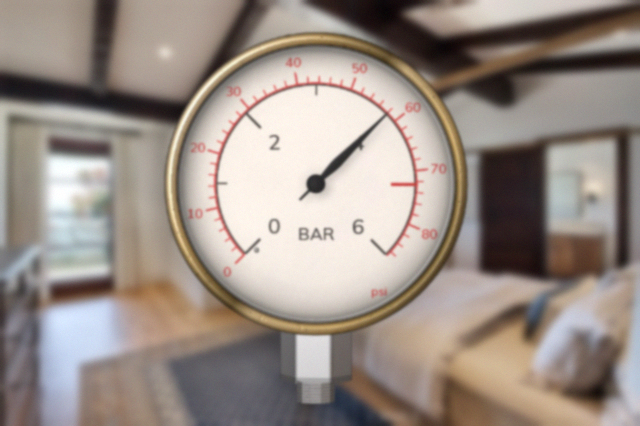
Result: 4 bar
